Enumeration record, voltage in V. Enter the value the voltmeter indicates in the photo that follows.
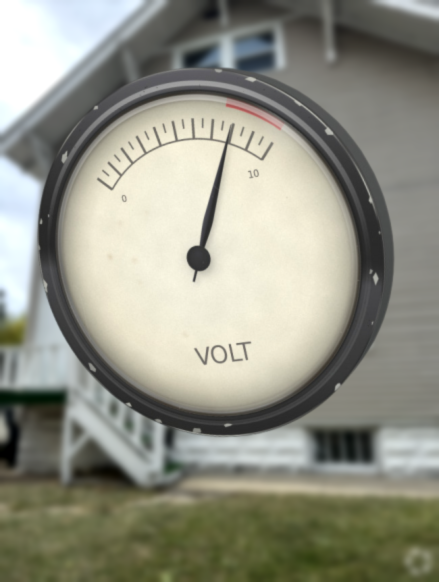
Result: 8 V
